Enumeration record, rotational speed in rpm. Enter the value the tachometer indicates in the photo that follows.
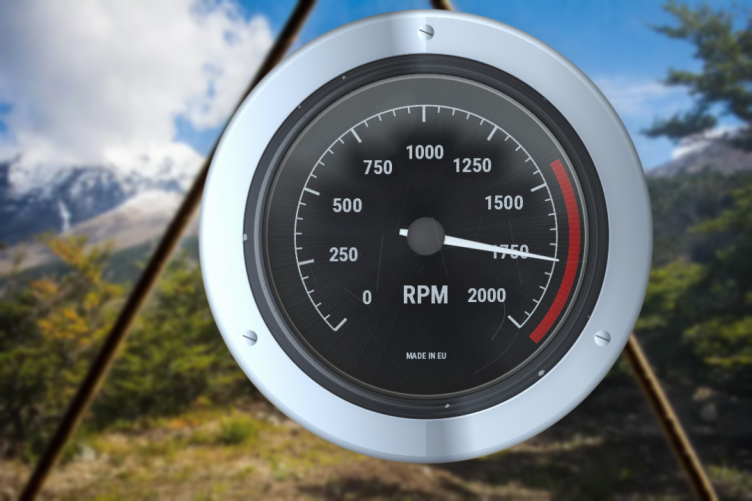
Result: 1750 rpm
